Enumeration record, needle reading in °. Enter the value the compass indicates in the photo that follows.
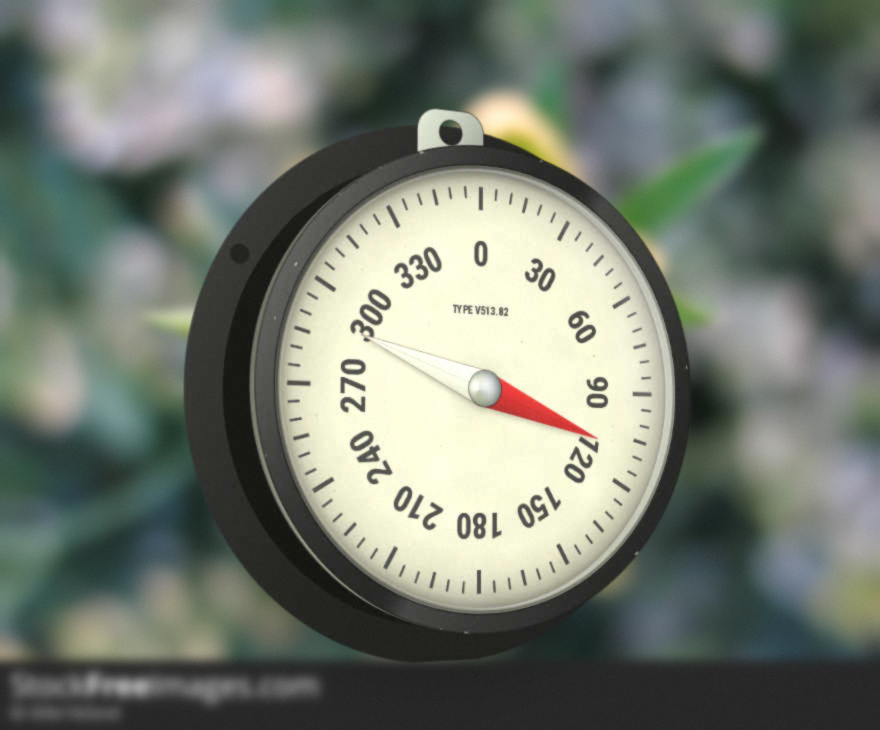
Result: 110 °
